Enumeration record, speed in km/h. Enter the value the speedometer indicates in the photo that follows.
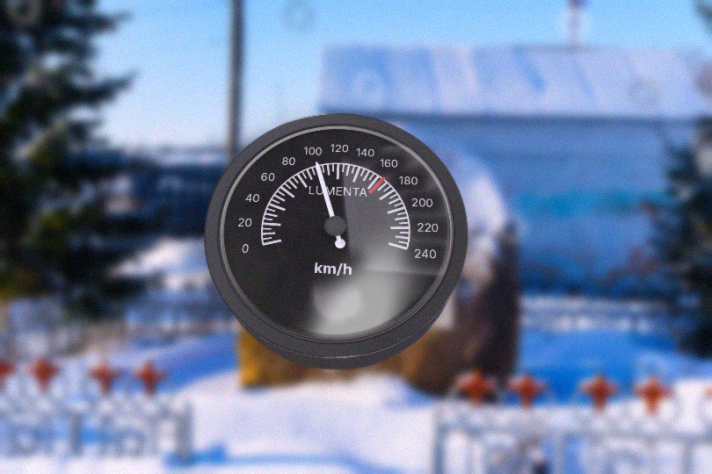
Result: 100 km/h
